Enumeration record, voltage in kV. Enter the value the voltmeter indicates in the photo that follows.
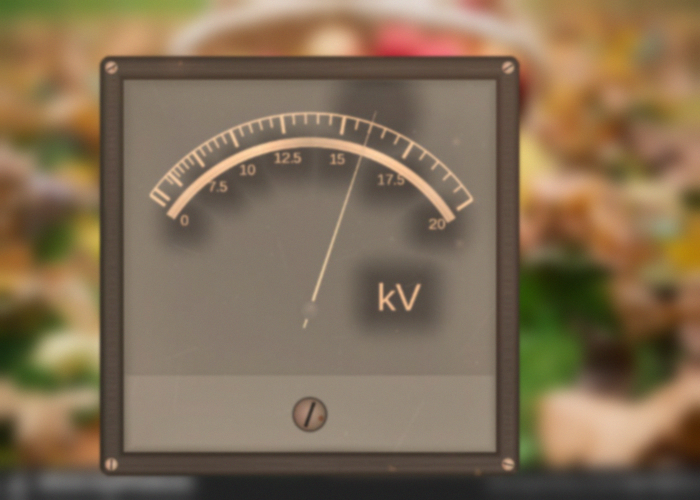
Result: 16 kV
